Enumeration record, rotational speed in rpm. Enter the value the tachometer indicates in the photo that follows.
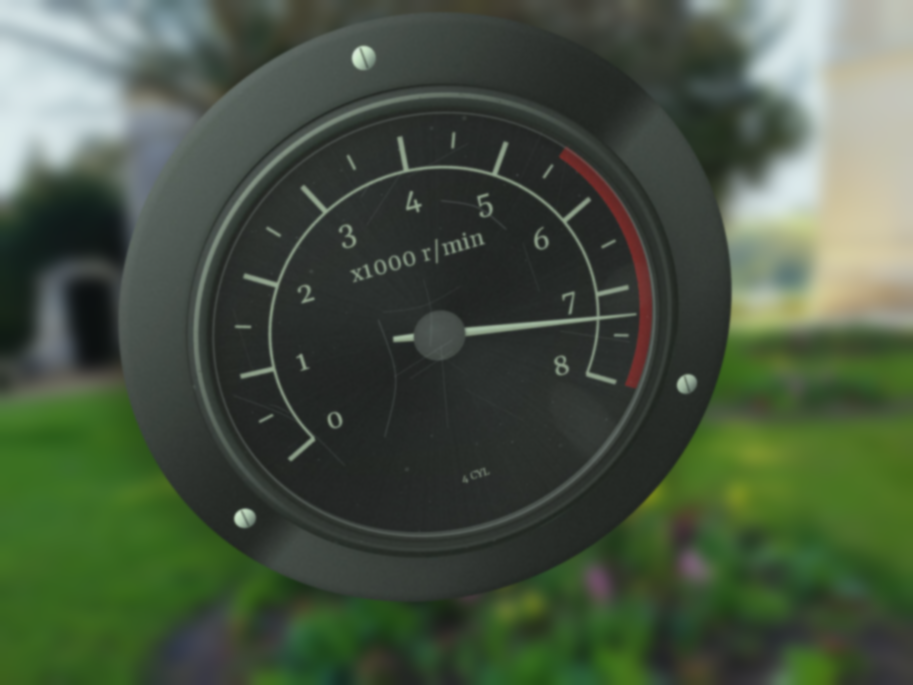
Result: 7250 rpm
